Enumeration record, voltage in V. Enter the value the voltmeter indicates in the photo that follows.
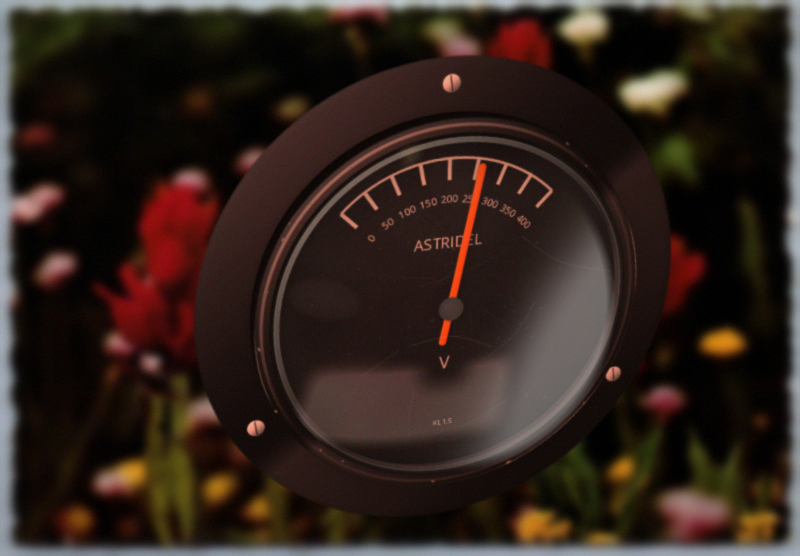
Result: 250 V
